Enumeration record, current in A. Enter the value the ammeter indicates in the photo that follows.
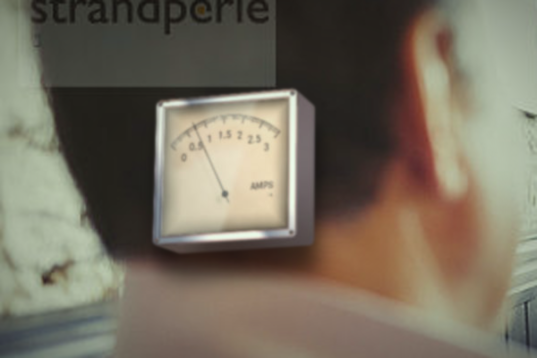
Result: 0.75 A
